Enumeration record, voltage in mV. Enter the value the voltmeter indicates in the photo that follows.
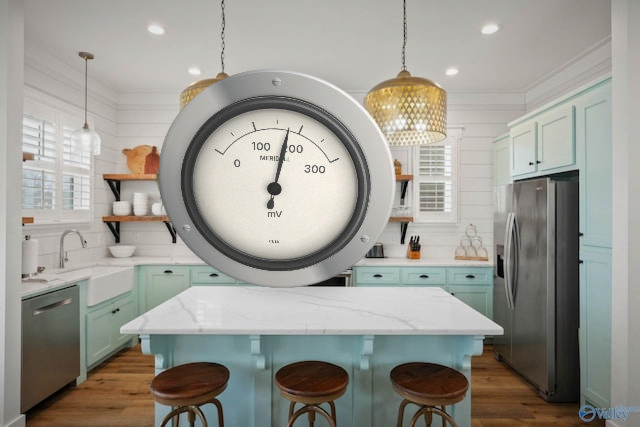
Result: 175 mV
